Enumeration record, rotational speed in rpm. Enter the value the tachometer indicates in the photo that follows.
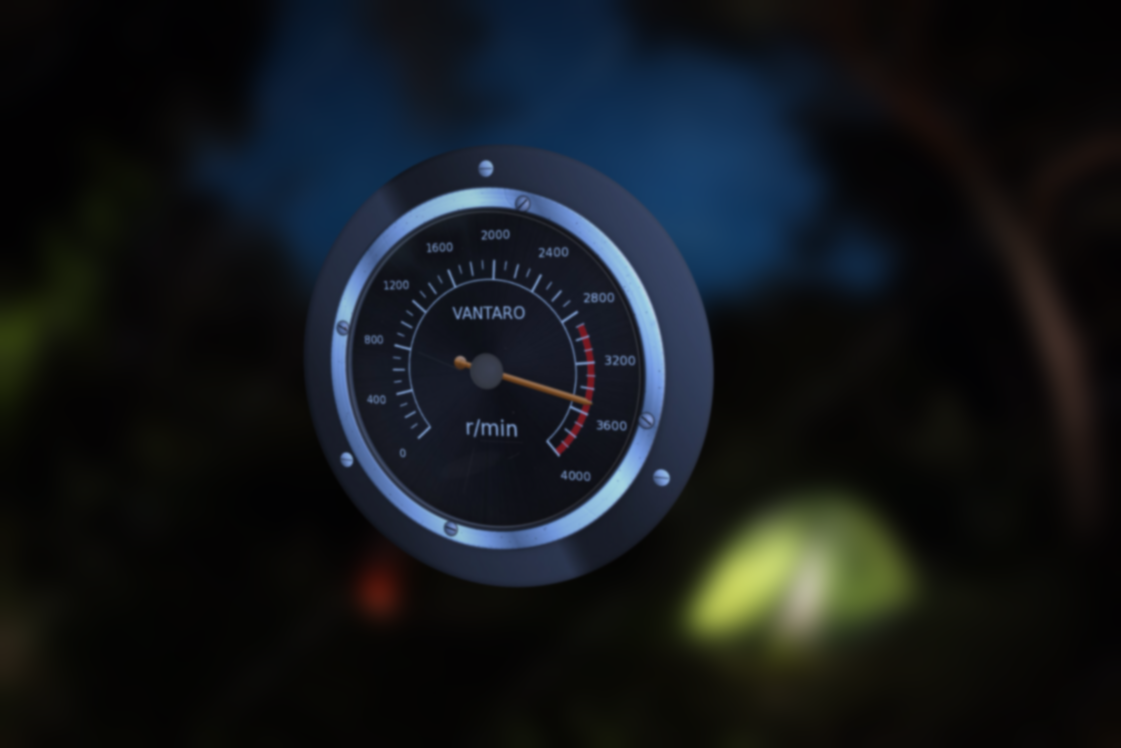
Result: 3500 rpm
